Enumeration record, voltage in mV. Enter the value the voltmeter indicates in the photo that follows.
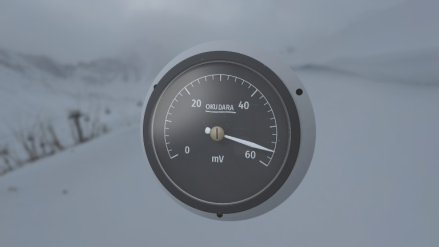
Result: 56 mV
